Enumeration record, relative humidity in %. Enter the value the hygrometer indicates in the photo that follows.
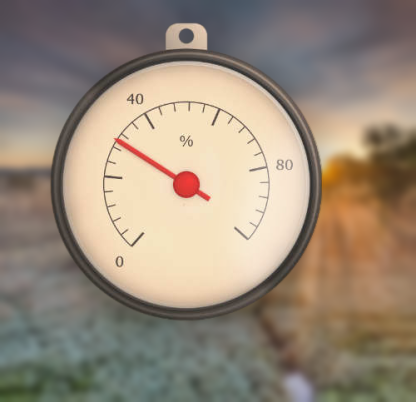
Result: 30 %
